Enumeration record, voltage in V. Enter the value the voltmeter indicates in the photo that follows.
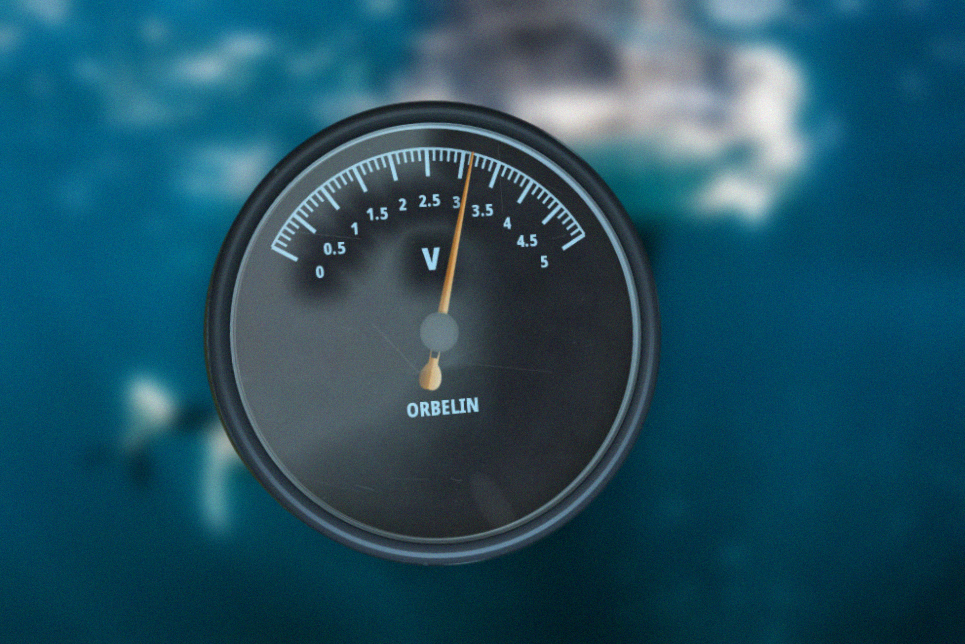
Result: 3.1 V
